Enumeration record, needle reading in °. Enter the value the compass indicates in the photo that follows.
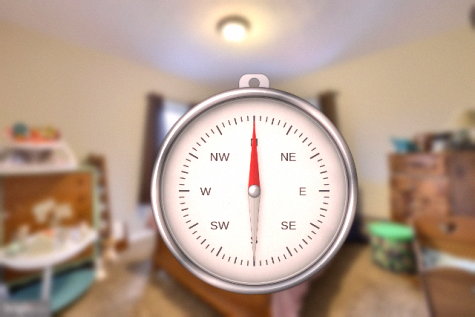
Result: 0 °
